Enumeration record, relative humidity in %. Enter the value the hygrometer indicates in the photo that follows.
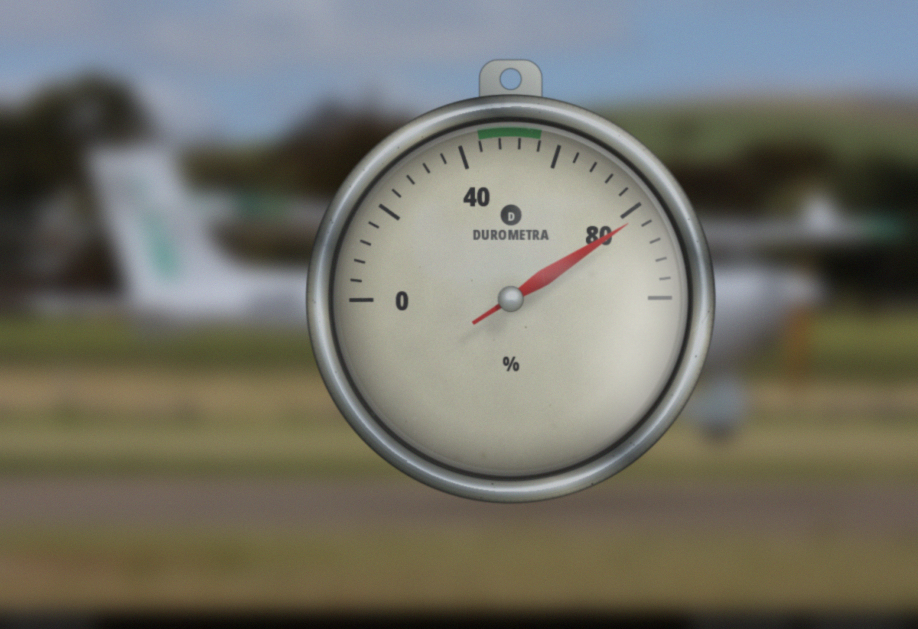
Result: 82 %
